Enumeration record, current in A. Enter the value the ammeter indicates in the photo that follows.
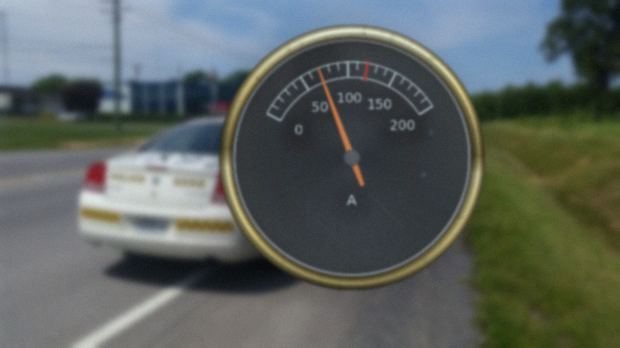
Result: 70 A
